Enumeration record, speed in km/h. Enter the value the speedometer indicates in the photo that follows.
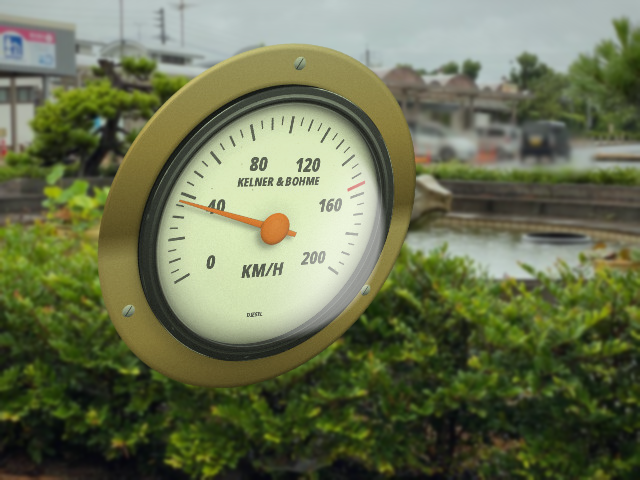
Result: 37.5 km/h
